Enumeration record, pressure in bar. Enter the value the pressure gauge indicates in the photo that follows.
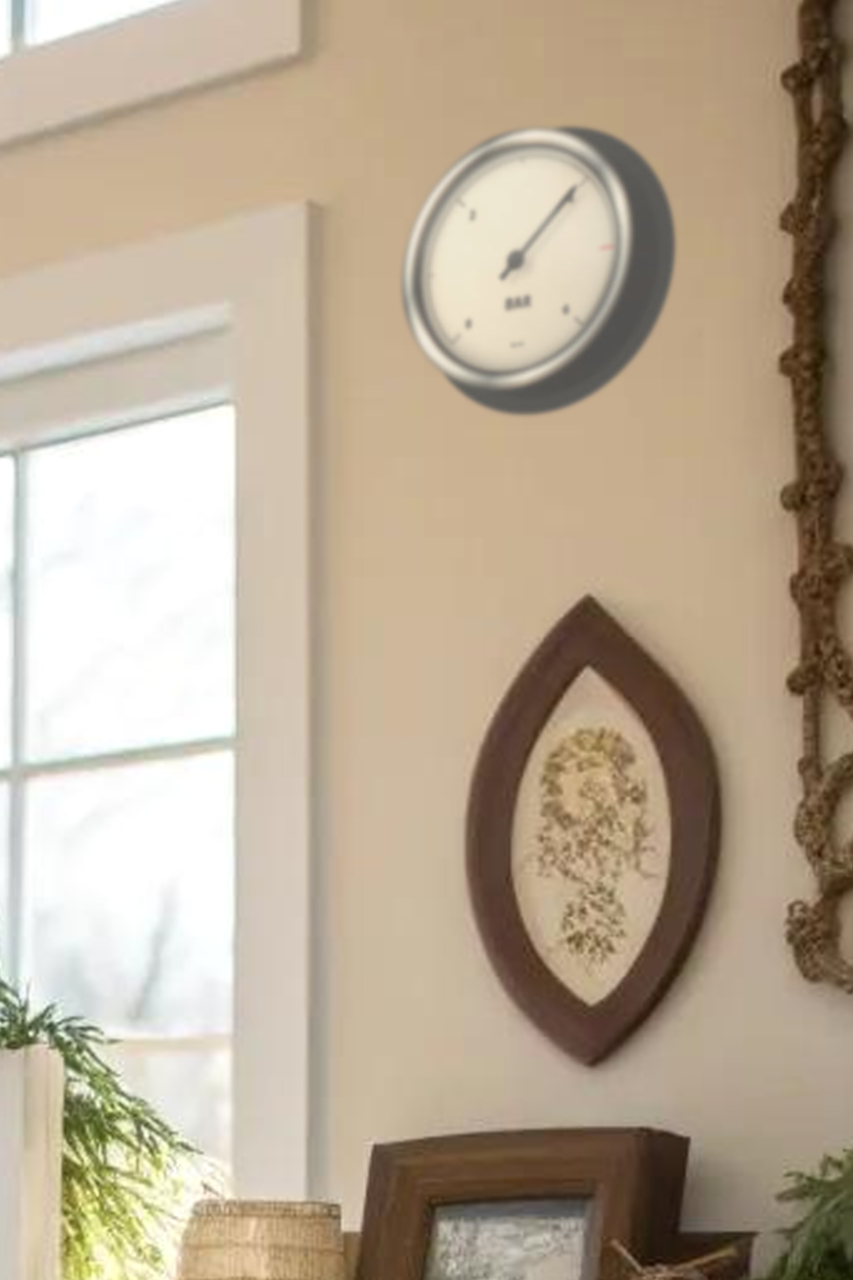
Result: 4 bar
